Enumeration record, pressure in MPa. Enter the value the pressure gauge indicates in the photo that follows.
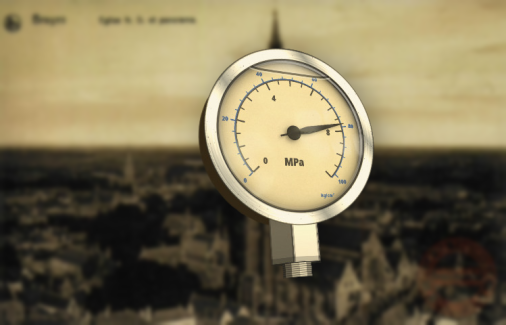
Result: 7.75 MPa
